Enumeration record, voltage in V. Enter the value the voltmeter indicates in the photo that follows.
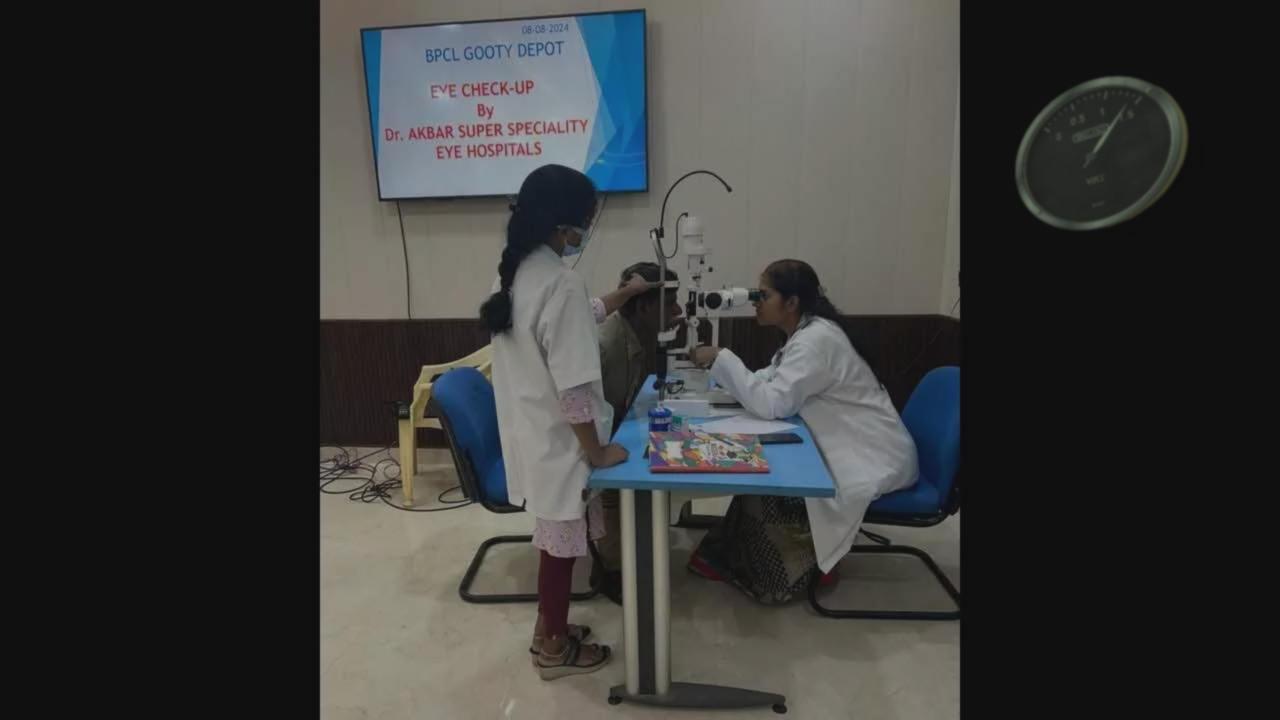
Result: 1.4 V
